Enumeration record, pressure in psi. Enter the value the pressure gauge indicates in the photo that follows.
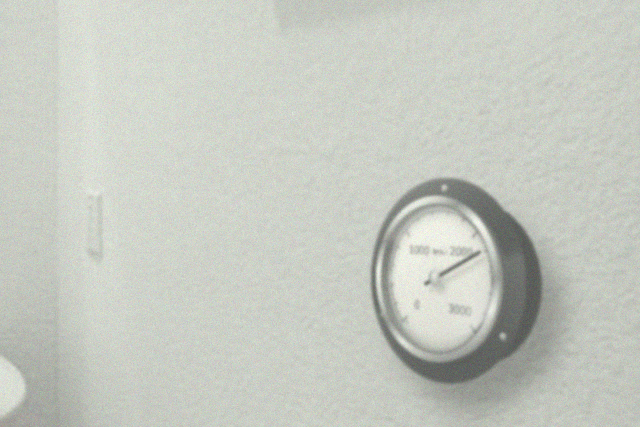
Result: 2200 psi
